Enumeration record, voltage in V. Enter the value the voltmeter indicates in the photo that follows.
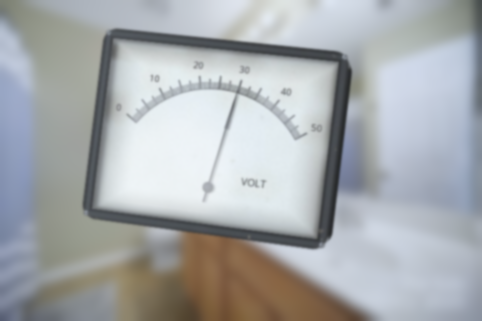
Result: 30 V
